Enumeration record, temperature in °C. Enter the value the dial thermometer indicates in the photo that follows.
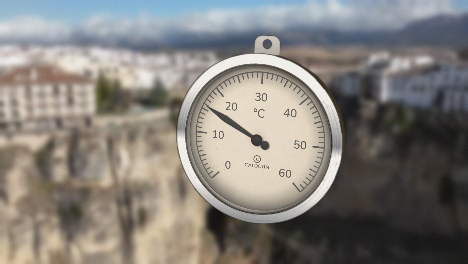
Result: 16 °C
